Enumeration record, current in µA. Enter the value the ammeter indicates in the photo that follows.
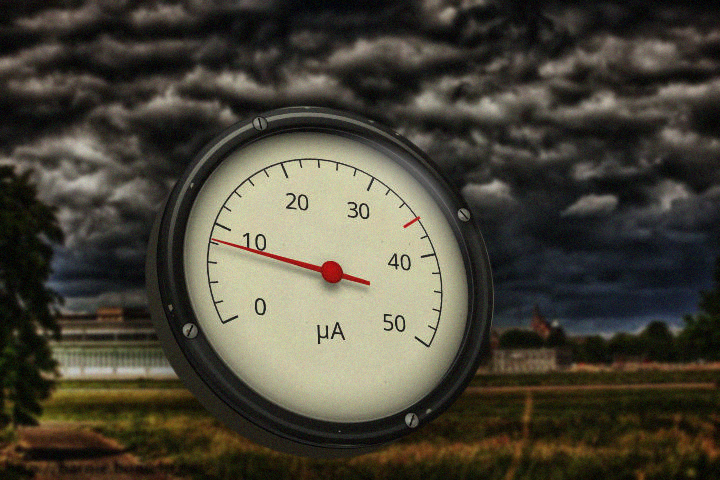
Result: 8 µA
